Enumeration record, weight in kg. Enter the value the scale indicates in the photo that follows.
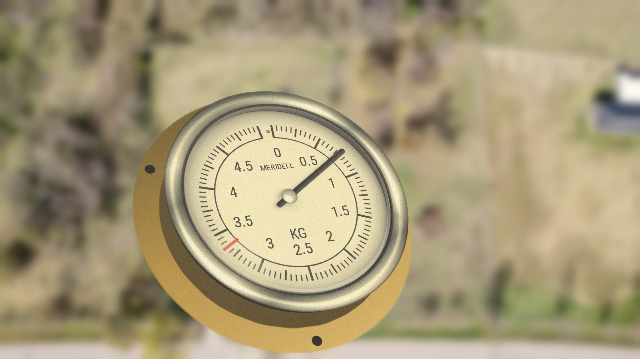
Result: 0.75 kg
